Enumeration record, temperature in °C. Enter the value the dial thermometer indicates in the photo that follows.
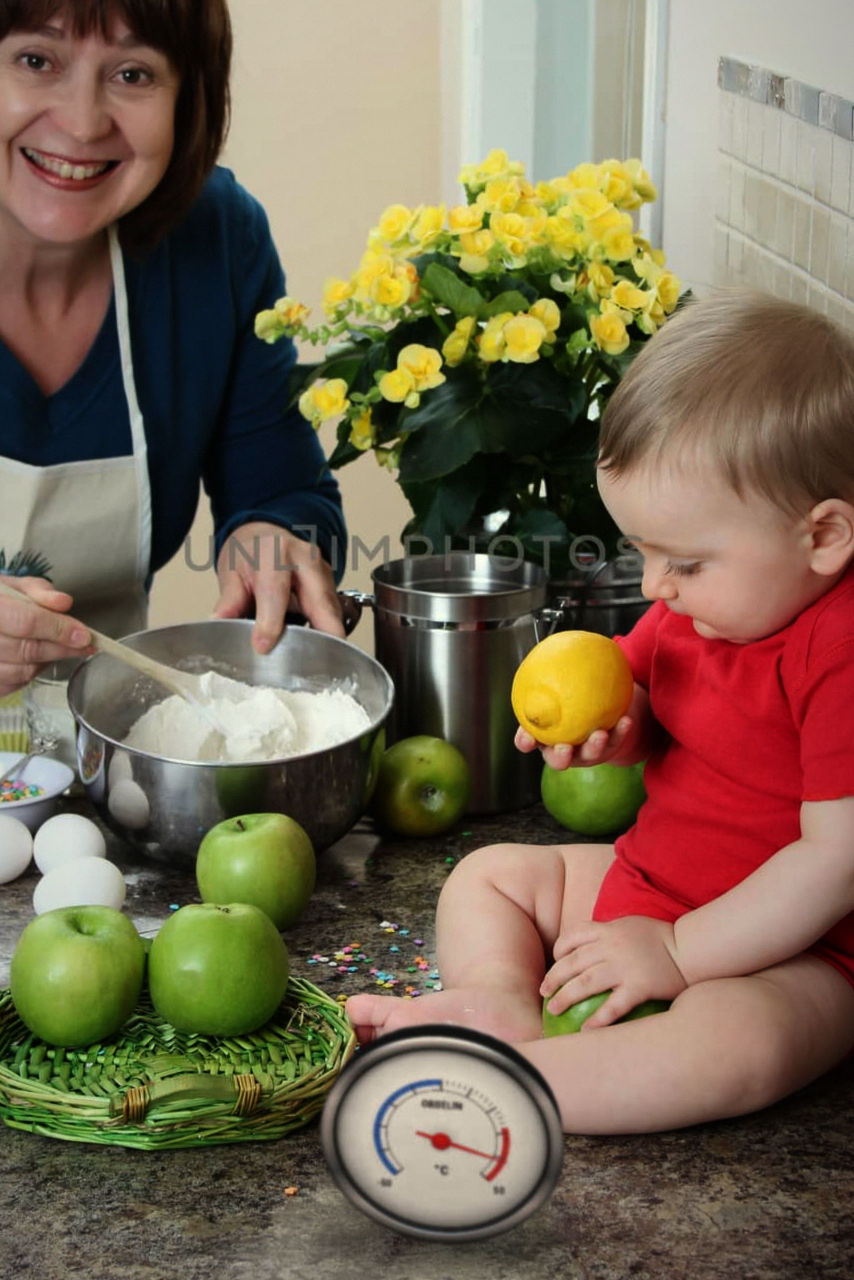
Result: 40 °C
